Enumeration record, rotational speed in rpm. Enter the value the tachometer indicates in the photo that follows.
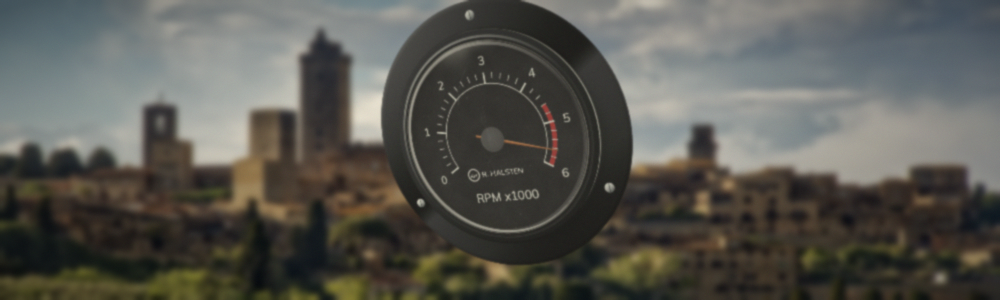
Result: 5600 rpm
